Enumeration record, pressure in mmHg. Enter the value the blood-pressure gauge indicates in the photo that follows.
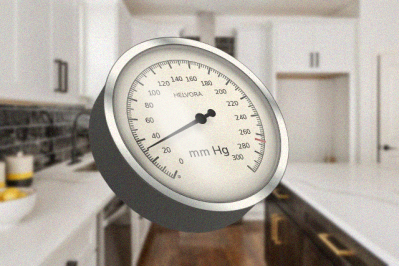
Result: 30 mmHg
